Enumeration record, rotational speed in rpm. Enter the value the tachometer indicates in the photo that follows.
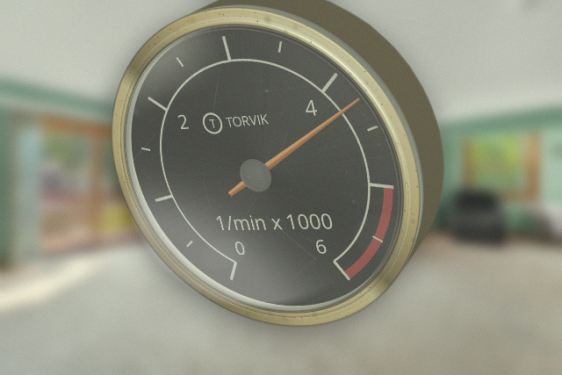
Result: 4250 rpm
